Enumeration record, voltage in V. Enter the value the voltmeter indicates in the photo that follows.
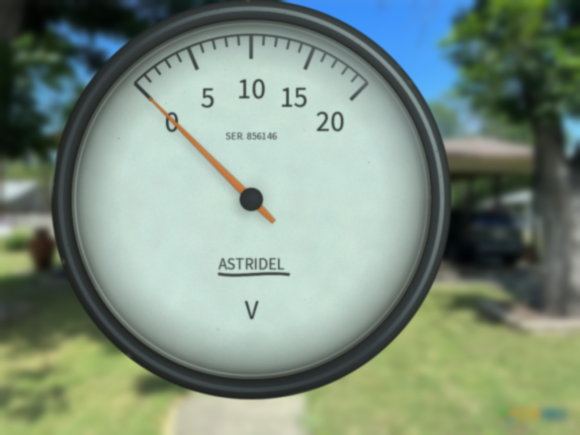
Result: 0 V
